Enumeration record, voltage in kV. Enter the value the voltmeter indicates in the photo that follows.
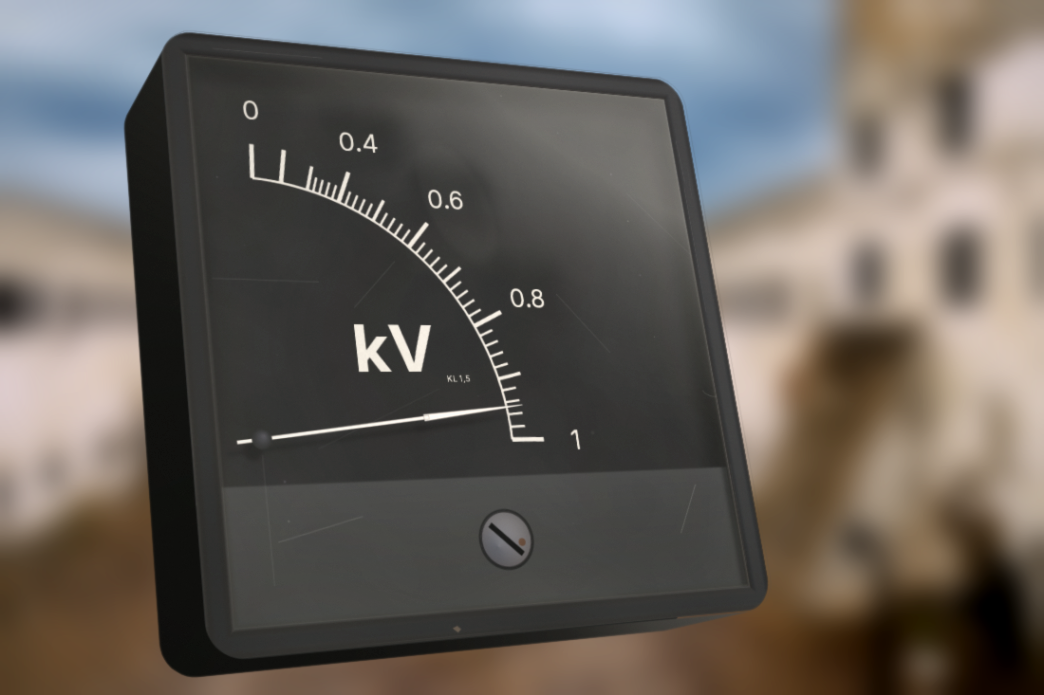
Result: 0.95 kV
